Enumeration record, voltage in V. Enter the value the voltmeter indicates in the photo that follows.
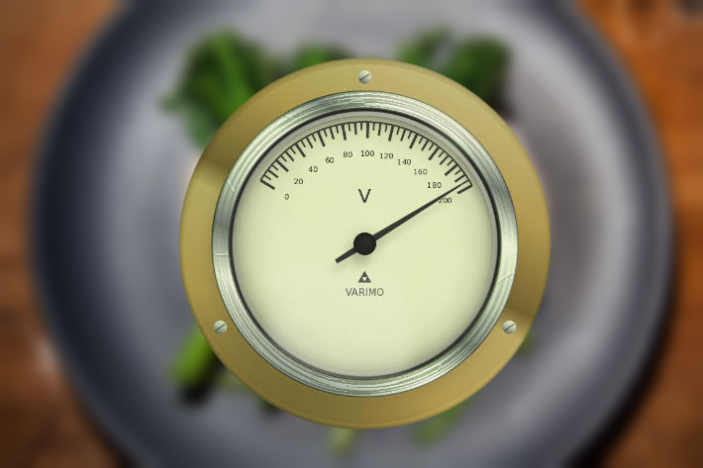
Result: 195 V
